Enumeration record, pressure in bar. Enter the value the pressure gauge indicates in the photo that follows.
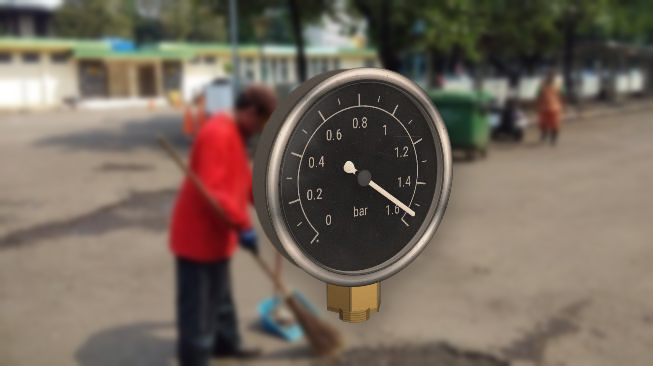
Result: 1.55 bar
